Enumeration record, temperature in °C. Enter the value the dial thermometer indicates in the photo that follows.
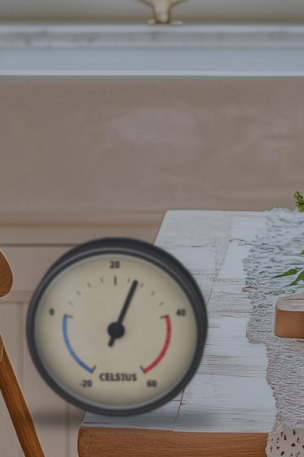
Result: 26 °C
